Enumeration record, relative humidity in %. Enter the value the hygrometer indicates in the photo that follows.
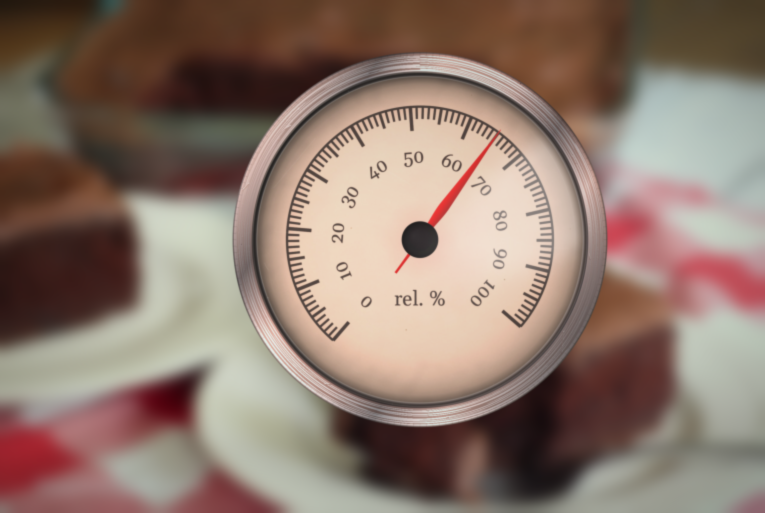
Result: 65 %
